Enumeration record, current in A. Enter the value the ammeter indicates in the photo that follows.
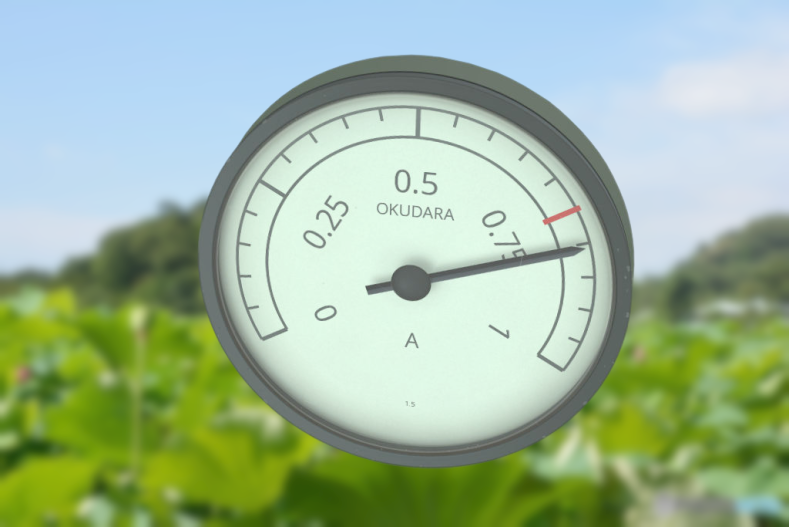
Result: 0.8 A
